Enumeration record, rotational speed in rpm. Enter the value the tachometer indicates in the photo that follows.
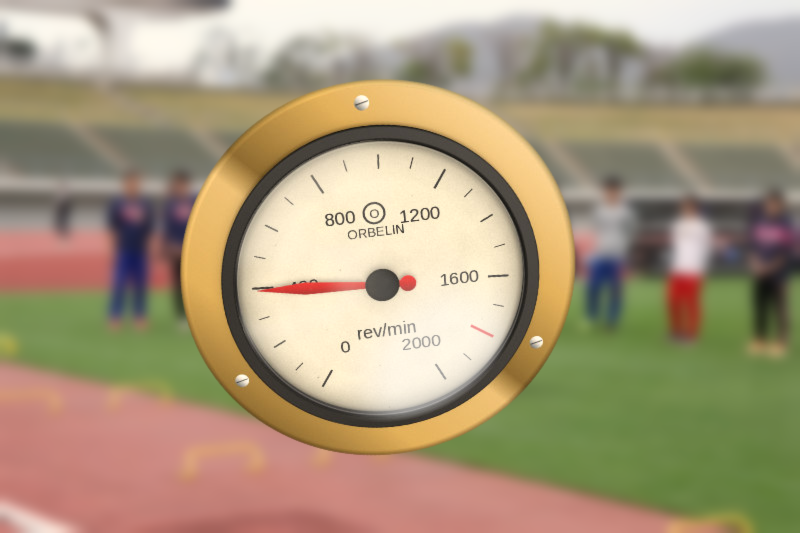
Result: 400 rpm
